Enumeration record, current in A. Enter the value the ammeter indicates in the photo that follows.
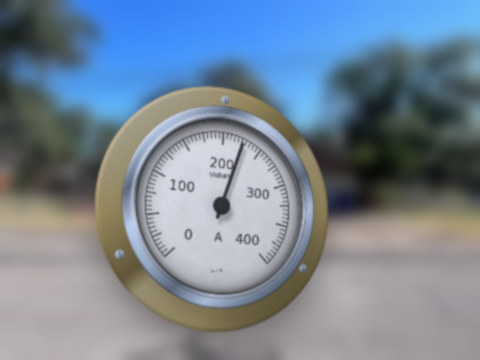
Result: 225 A
